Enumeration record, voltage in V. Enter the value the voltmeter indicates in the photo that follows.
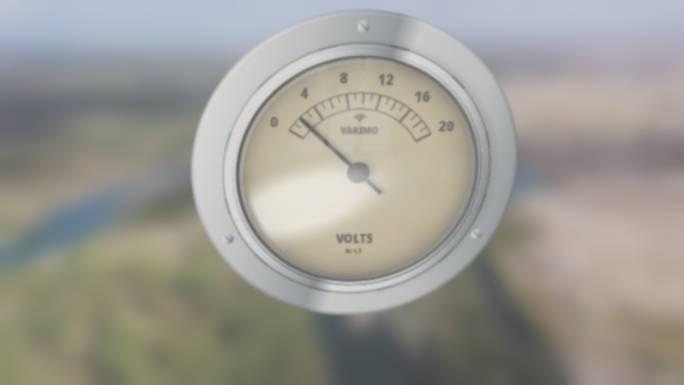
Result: 2 V
